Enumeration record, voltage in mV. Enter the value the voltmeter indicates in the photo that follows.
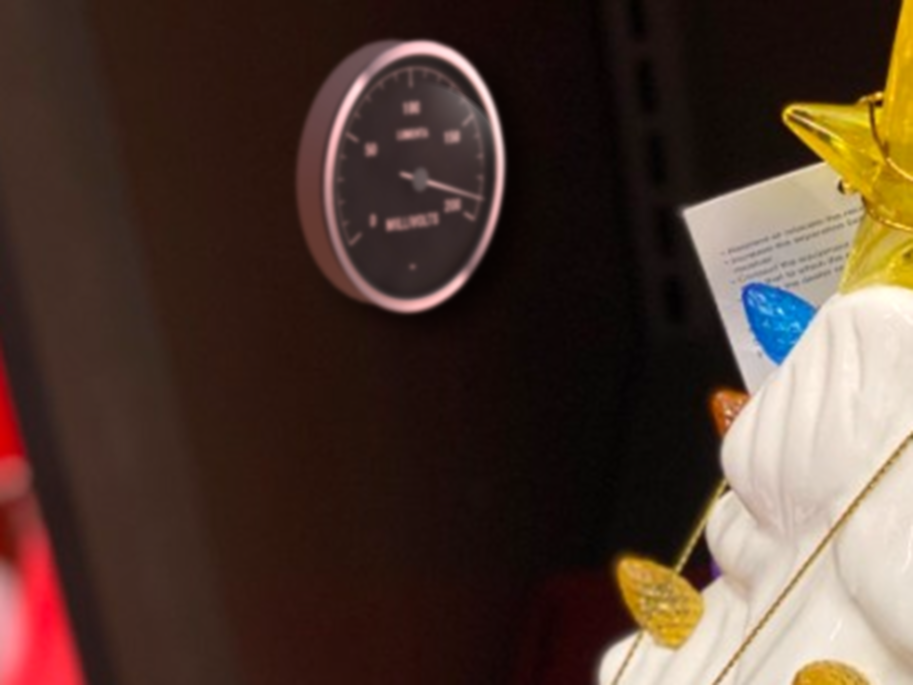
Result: 190 mV
